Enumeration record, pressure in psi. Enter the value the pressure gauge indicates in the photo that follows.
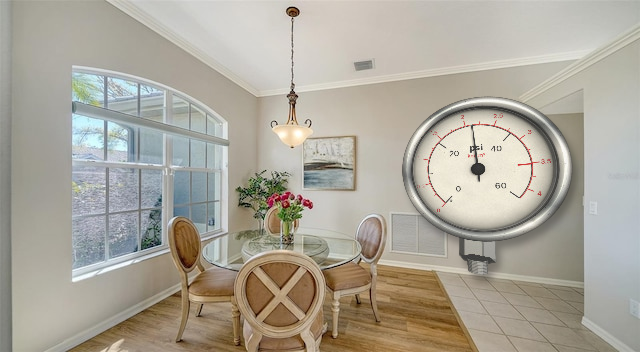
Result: 30 psi
